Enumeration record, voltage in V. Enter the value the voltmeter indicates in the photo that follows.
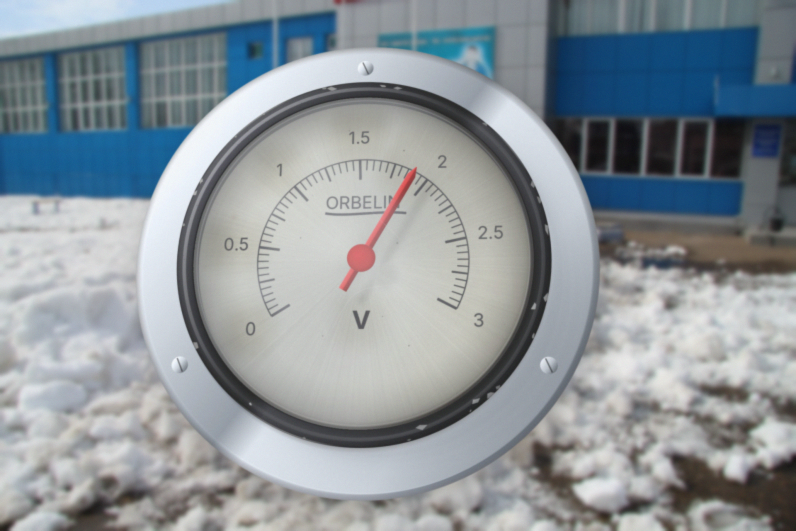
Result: 1.9 V
